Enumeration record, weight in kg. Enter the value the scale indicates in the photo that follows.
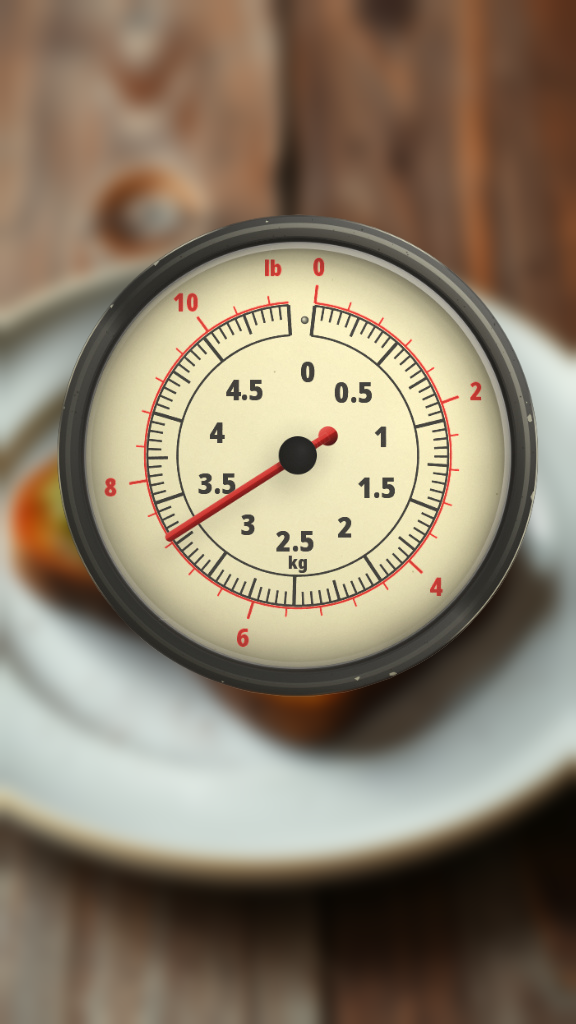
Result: 3.3 kg
